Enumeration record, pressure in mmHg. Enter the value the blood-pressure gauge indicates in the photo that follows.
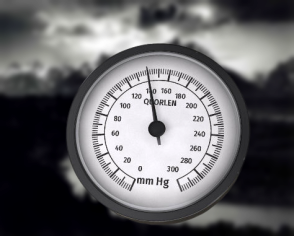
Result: 140 mmHg
